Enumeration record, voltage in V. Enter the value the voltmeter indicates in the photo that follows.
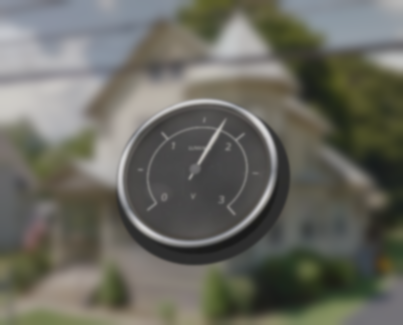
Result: 1.75 V
